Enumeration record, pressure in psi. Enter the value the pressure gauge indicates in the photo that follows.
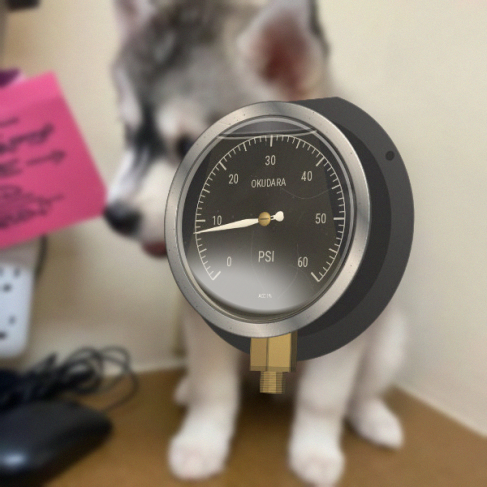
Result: 8 psi
